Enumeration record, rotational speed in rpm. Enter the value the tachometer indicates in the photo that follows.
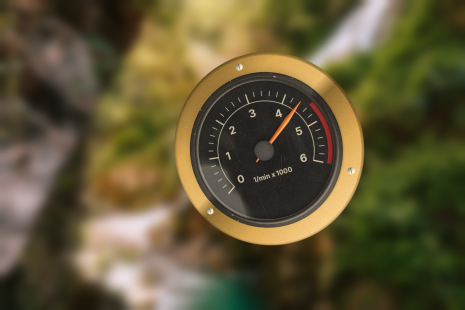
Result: 4400 rpm
